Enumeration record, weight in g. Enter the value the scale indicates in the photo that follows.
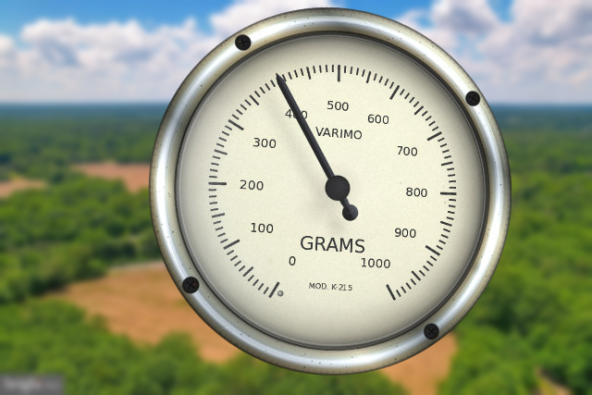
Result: 400 g
